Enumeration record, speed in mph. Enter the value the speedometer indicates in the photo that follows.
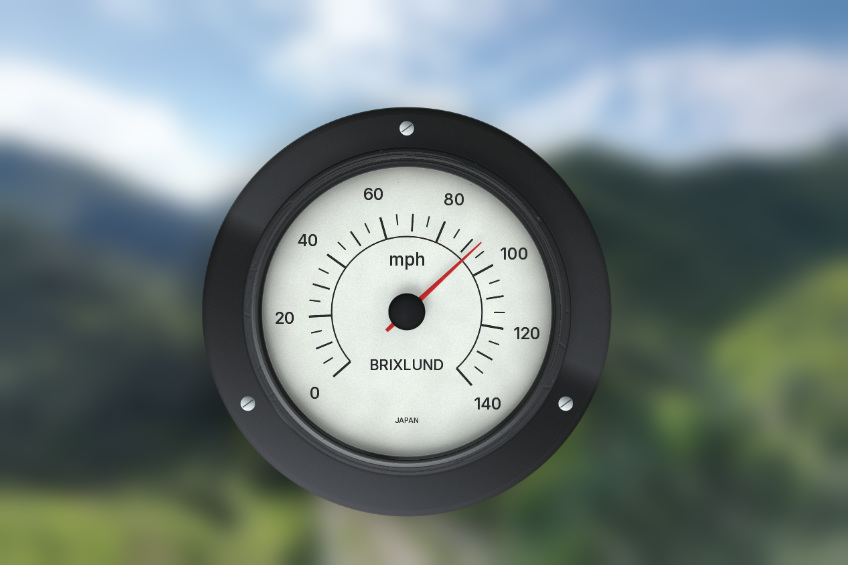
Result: 92.5 mph
